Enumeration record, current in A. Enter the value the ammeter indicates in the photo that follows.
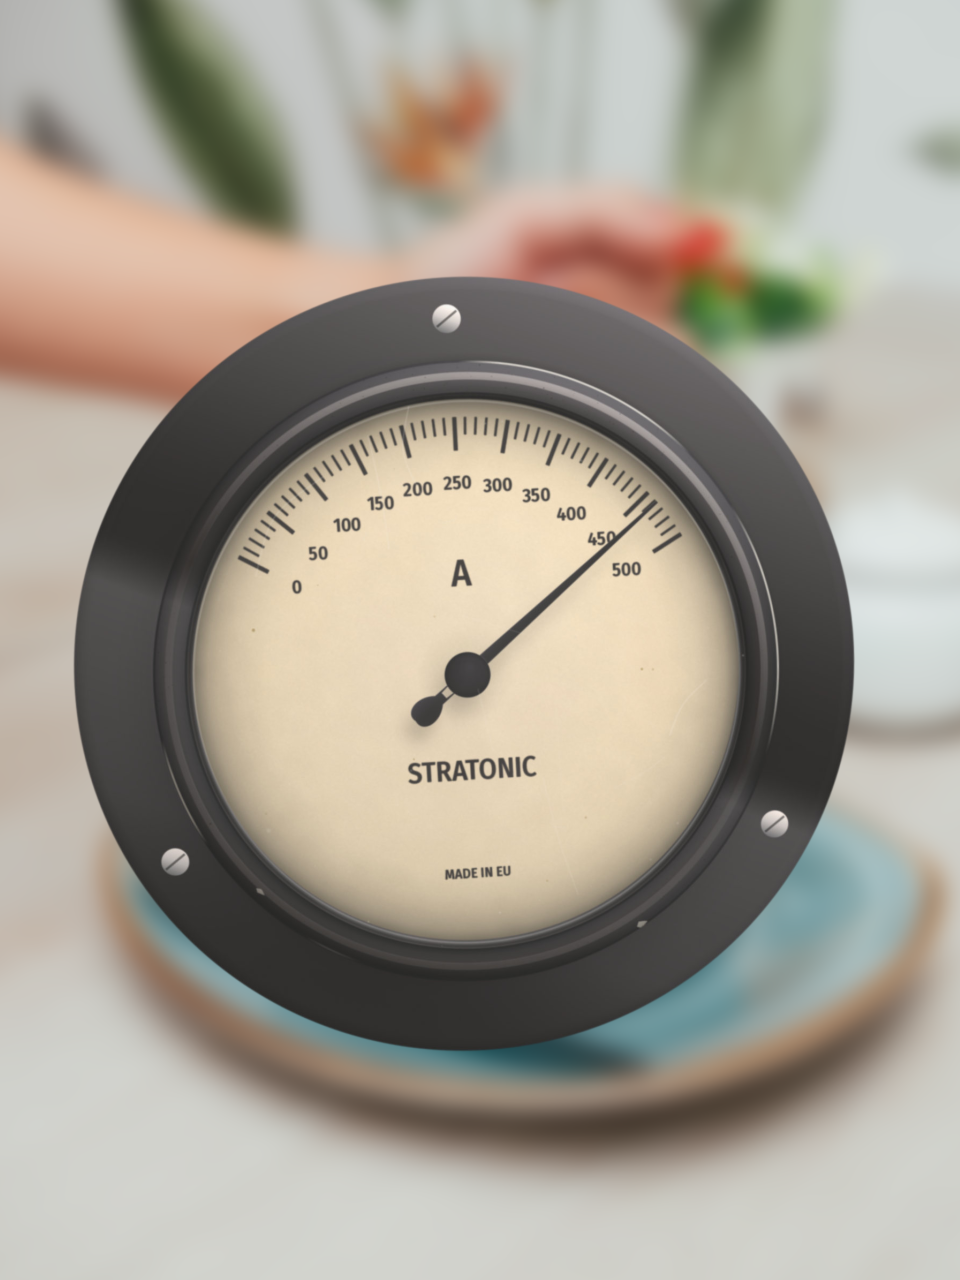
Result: 460 A
